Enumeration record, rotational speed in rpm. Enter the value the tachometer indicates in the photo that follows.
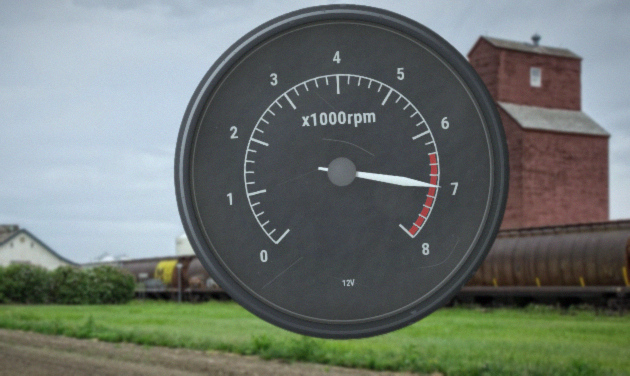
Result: 7000 rpm
